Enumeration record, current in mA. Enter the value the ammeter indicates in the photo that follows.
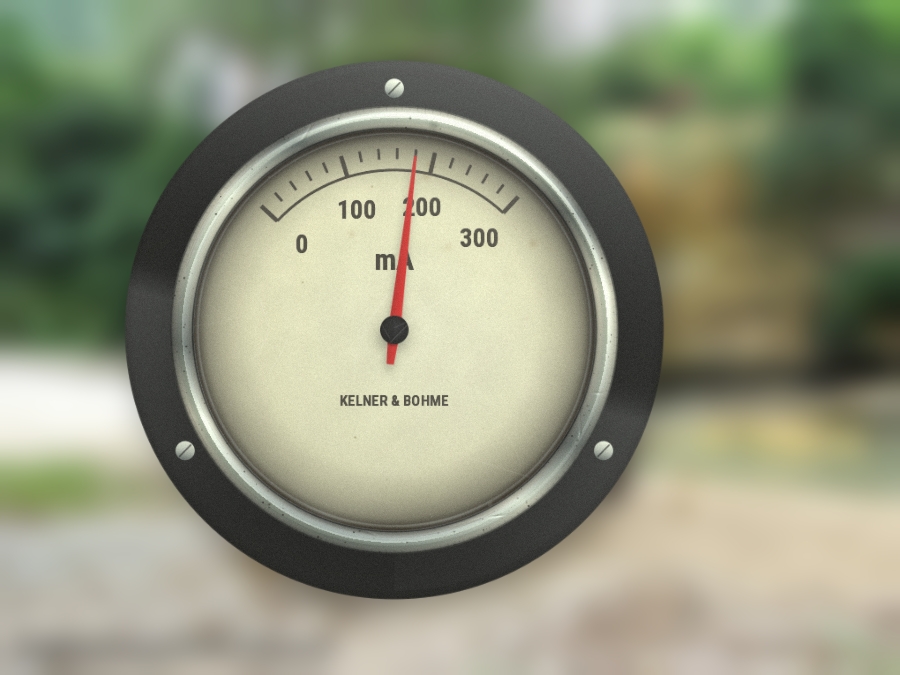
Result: 180 mA
